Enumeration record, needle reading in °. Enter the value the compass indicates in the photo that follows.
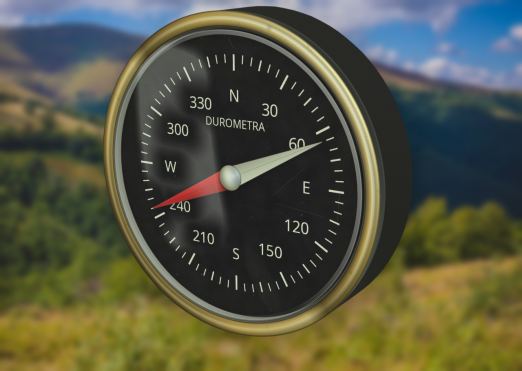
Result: 245 °
